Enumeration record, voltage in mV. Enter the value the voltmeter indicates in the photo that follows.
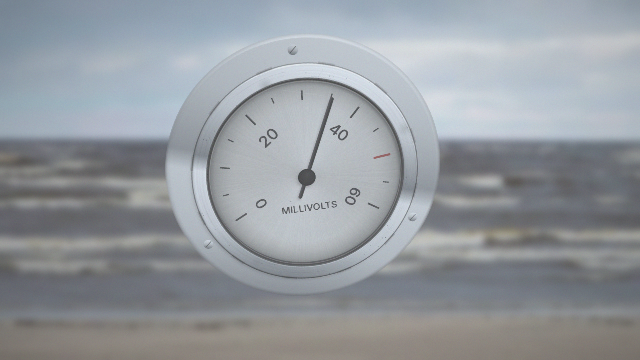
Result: 35 mV
